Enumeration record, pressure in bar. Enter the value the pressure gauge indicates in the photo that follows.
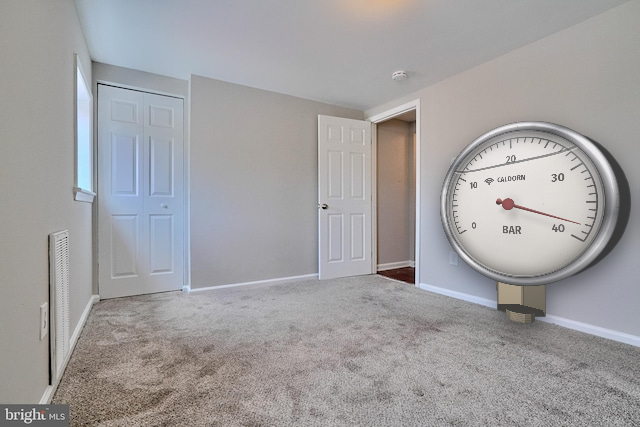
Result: 38 bar
